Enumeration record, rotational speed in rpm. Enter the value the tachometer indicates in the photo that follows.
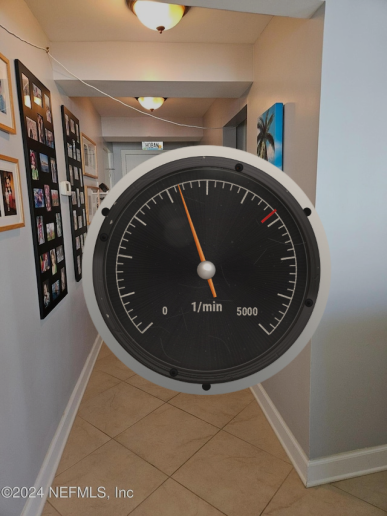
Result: 2150 rpm
